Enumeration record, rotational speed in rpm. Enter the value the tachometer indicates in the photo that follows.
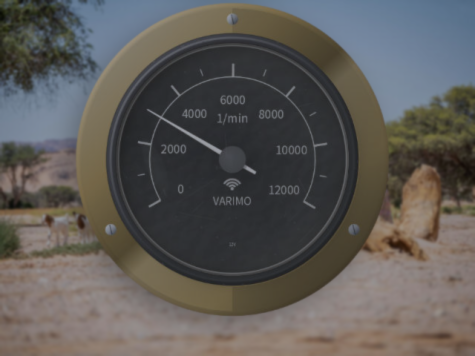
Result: 3000 rpm
